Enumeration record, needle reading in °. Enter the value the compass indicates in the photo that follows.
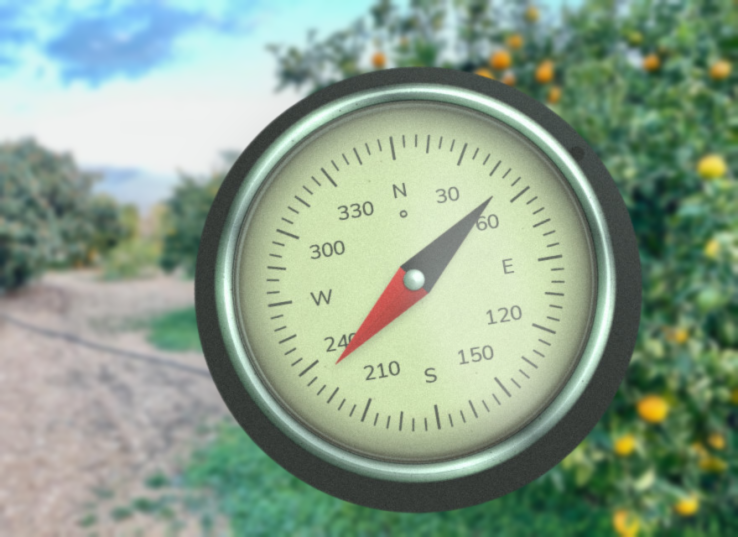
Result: 232.5 °
